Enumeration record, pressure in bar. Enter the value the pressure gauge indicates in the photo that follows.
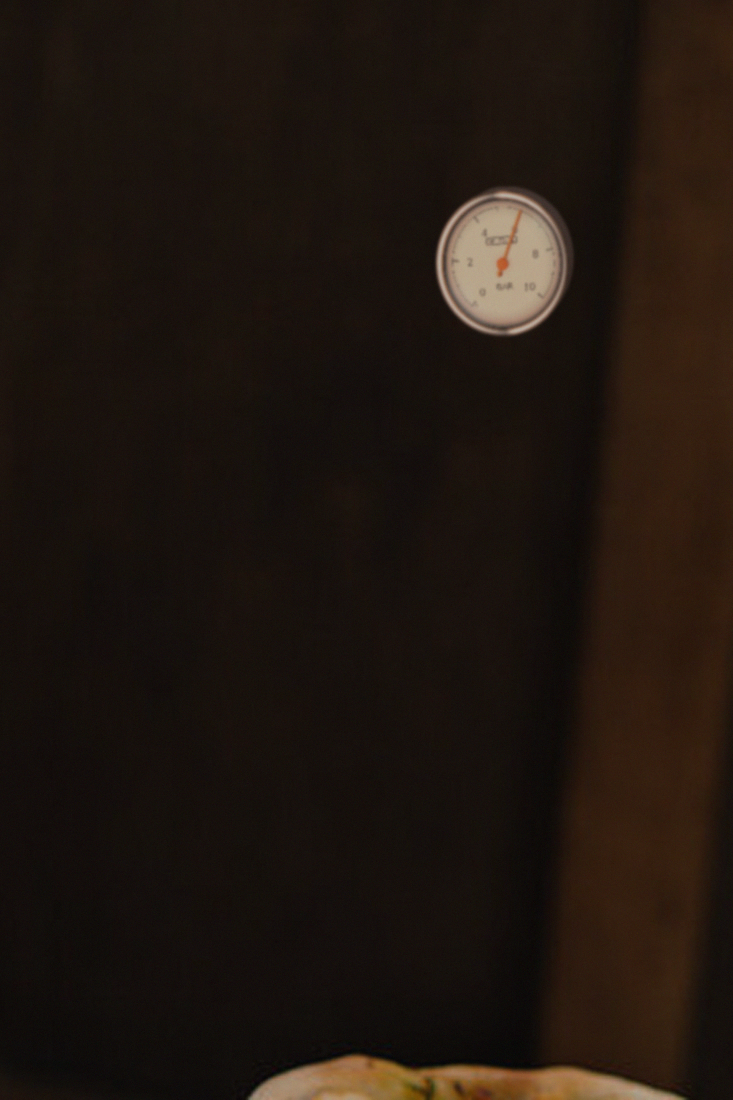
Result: 6 bar
